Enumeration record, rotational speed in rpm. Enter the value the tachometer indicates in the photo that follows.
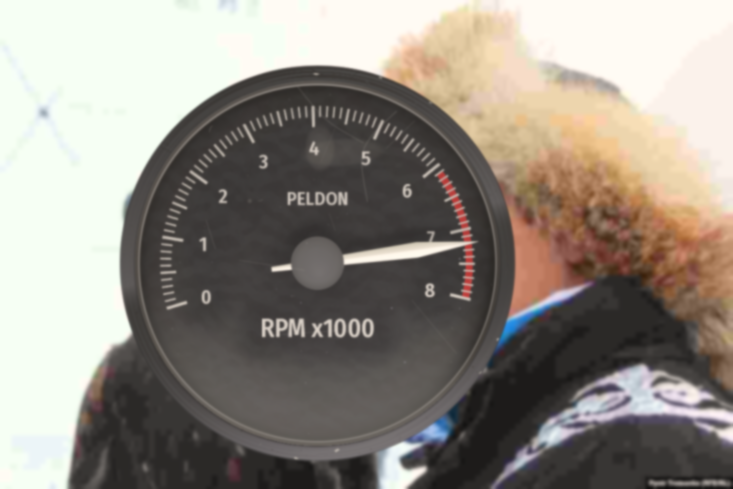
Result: 7200 rpm
